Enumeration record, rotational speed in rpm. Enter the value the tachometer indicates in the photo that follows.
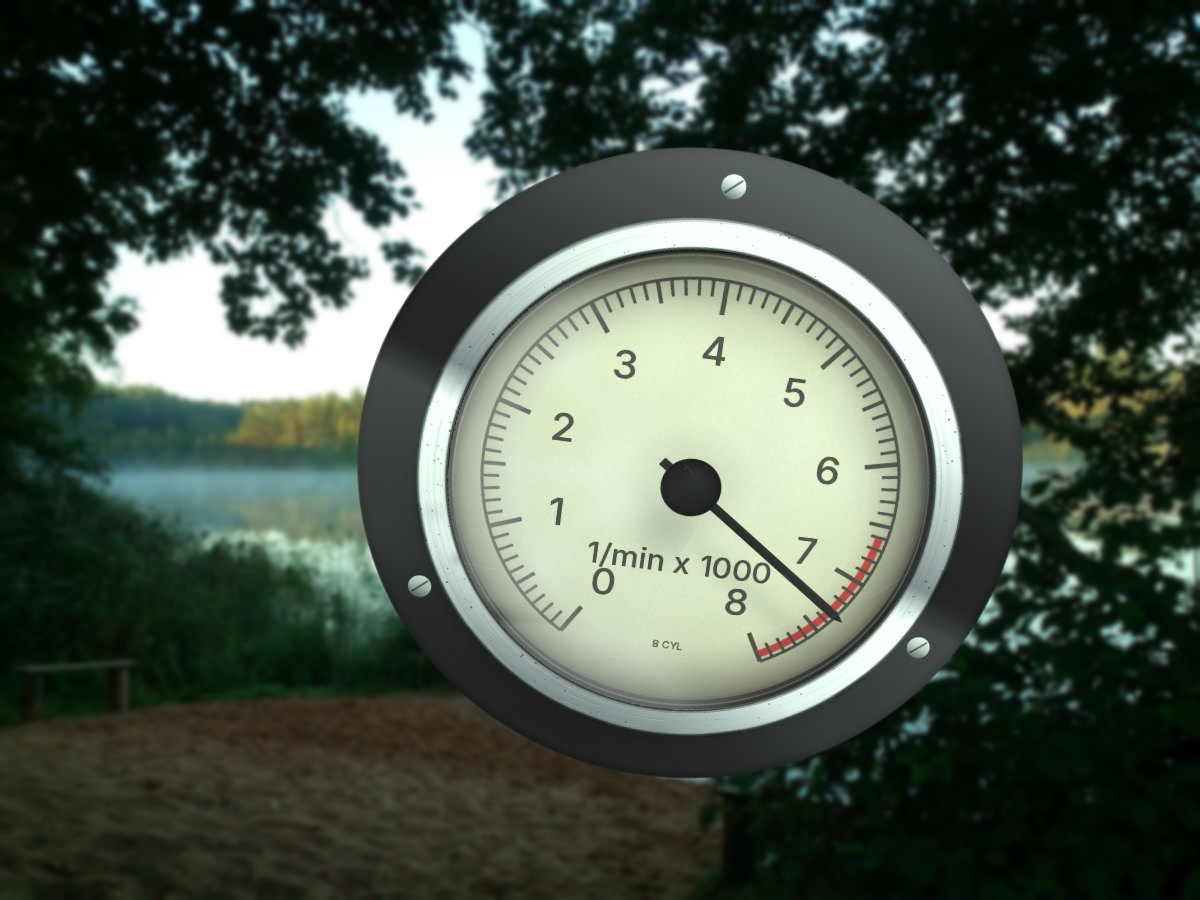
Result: 7300 rpm
